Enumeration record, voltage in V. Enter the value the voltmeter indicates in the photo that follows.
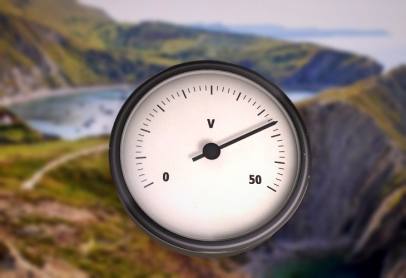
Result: 38 V
